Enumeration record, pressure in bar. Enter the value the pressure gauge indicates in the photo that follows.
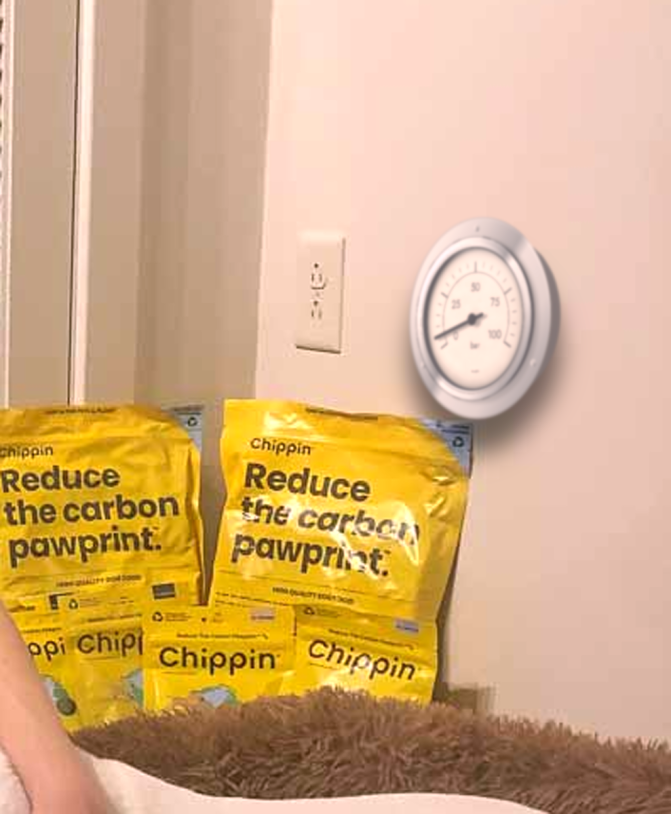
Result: 5 bar
